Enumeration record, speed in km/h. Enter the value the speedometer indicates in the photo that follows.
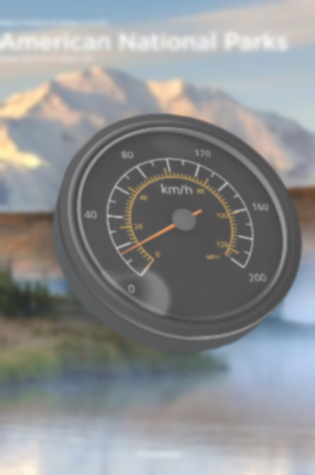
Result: 15 km/h
